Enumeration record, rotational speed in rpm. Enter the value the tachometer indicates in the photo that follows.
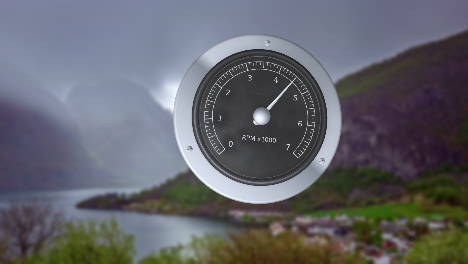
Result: 4500 rpm
